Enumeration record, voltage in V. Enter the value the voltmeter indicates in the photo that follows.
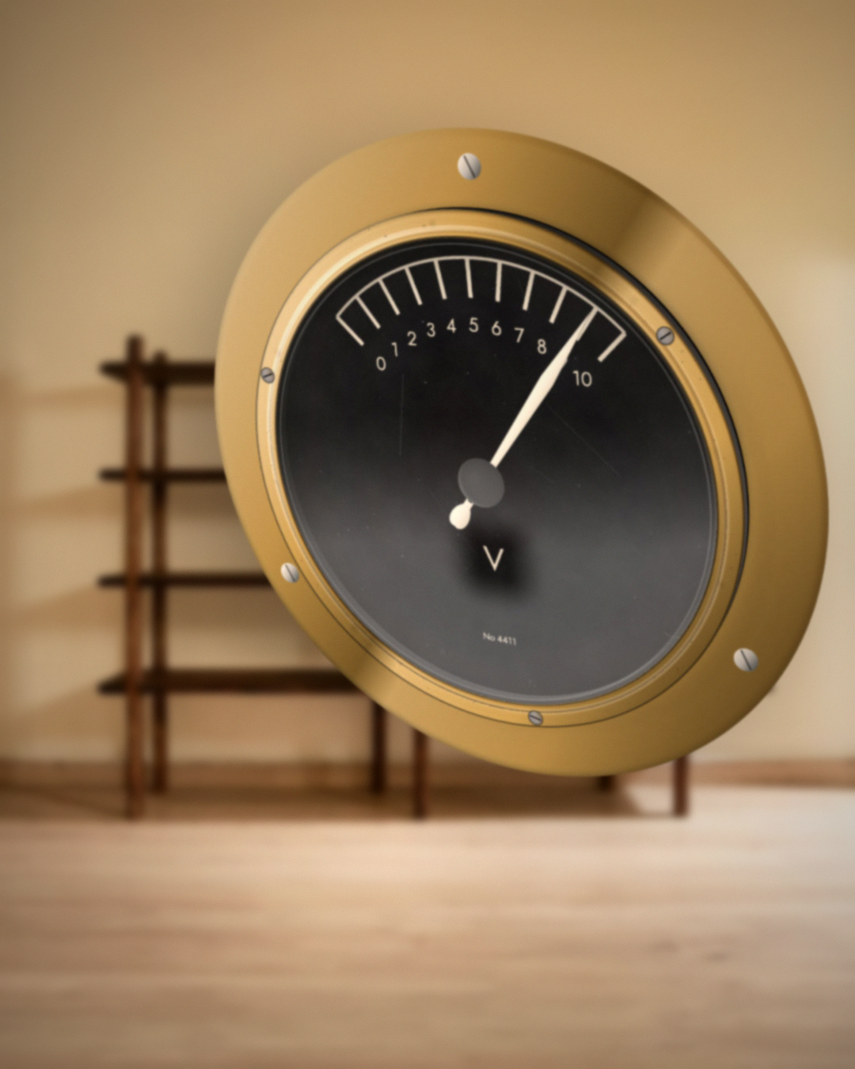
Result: 9 V
